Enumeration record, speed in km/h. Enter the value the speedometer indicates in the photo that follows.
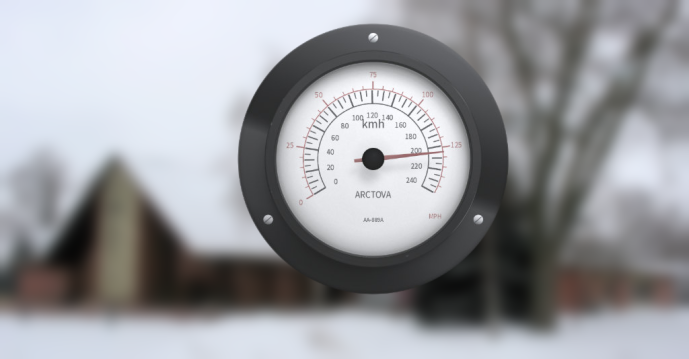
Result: 205 km/h
